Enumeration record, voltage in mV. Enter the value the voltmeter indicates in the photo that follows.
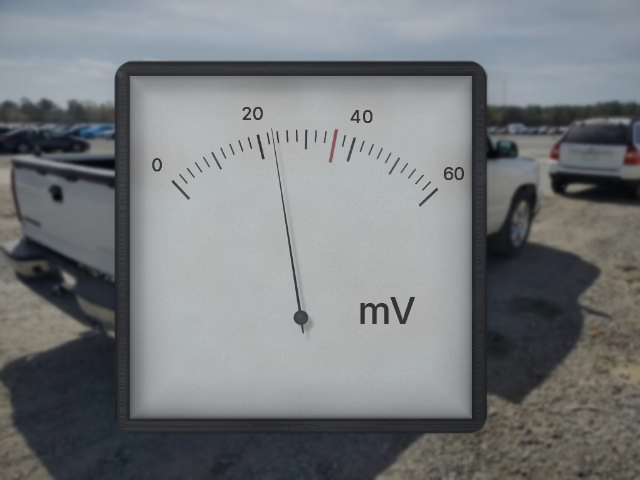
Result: 23 mV
